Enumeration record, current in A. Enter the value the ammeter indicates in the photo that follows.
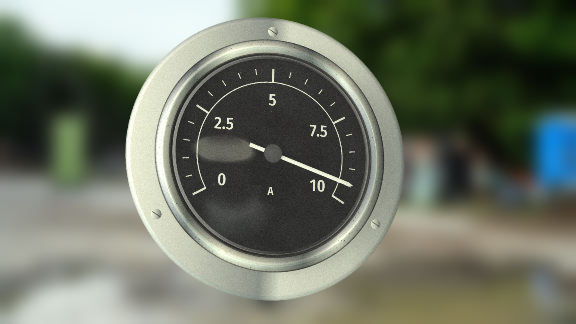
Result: 9.5 A
